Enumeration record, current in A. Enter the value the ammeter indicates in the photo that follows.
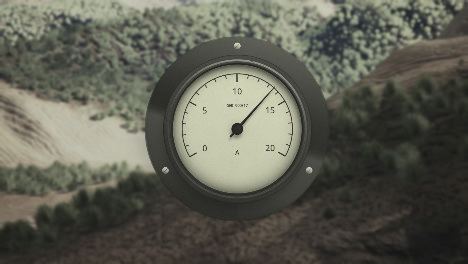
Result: 13.5 A
